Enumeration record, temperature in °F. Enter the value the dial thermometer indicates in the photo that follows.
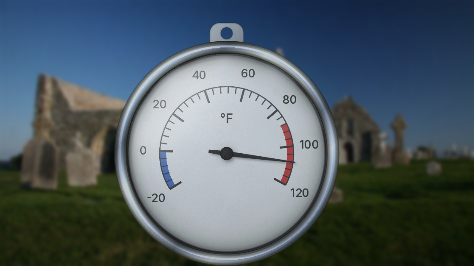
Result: 108 °F
